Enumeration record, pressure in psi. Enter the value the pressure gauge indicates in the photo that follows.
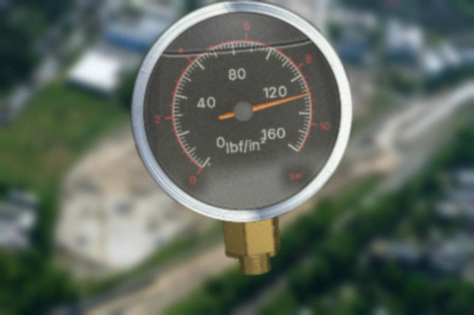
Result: 130 psi
